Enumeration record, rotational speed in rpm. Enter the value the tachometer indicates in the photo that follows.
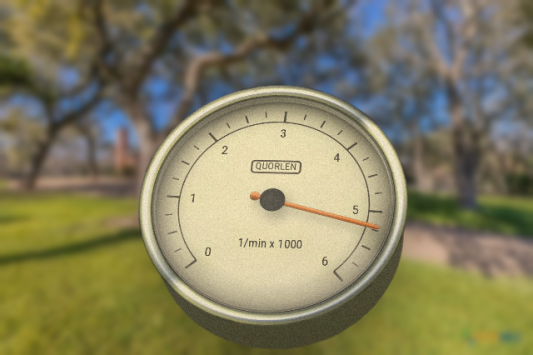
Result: 5250 rpm
